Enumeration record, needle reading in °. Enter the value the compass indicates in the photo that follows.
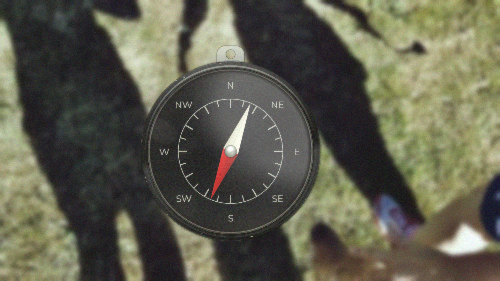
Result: 202.5 °
